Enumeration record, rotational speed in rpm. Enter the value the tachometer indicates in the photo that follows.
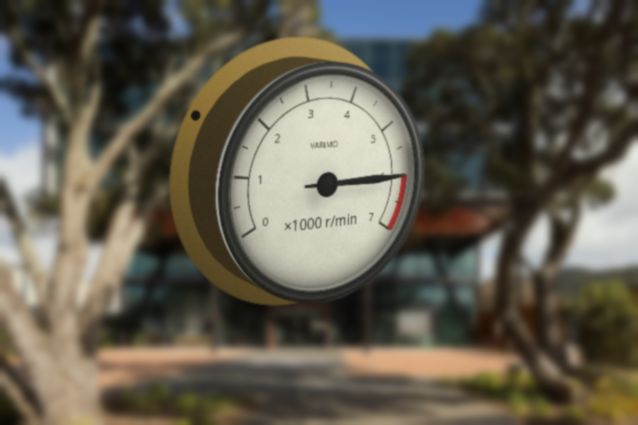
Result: 6000 rpm
